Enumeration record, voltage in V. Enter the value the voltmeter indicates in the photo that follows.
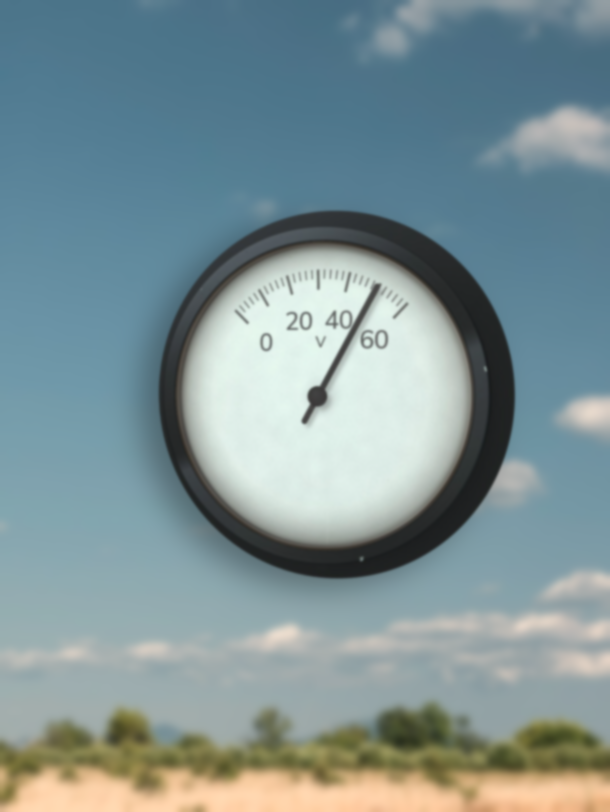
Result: 50 V
